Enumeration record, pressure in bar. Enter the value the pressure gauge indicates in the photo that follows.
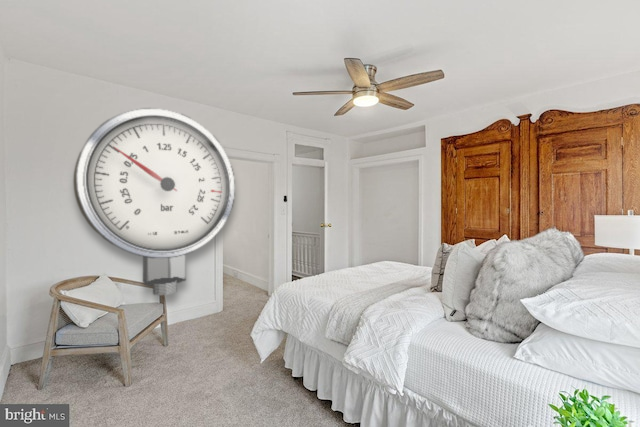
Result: 0.75 bar
